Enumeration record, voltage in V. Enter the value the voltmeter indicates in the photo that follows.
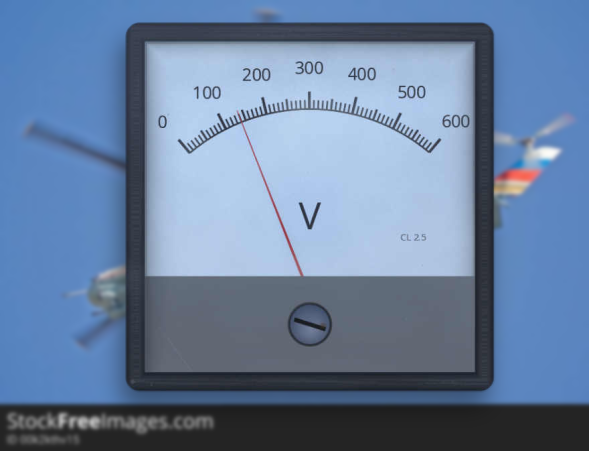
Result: 140 V
